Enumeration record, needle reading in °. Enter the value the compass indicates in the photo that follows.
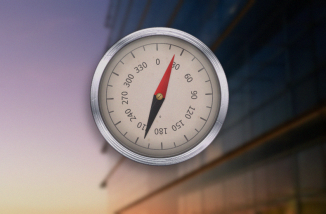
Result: 22.5 °
